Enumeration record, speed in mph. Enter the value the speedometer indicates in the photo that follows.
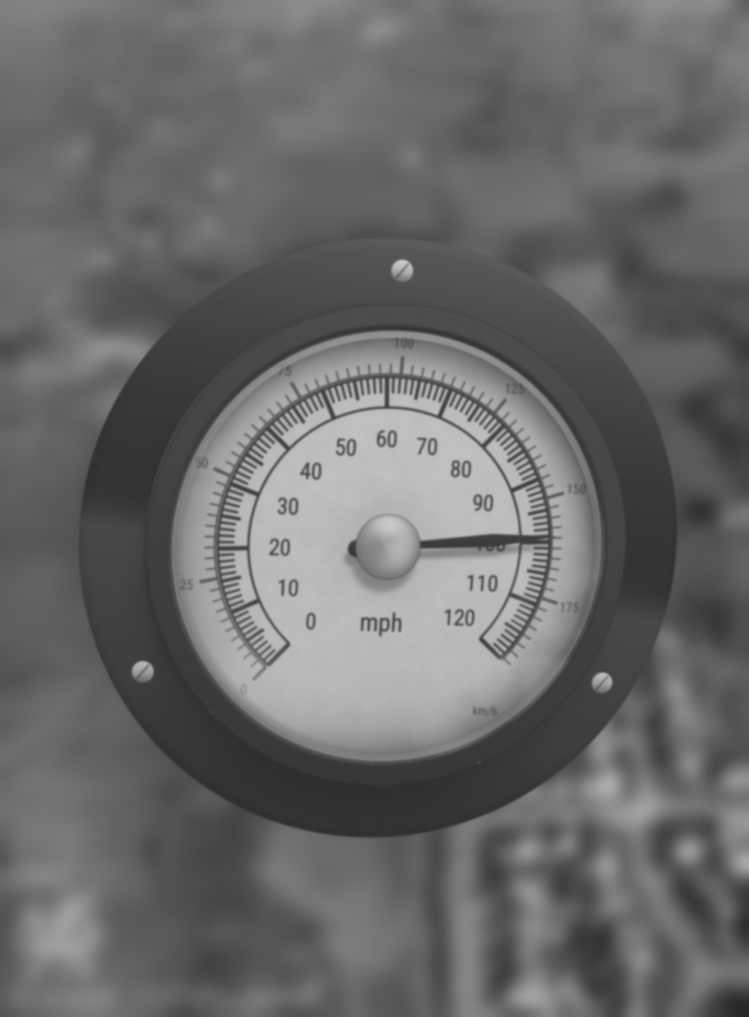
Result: 99 mph
